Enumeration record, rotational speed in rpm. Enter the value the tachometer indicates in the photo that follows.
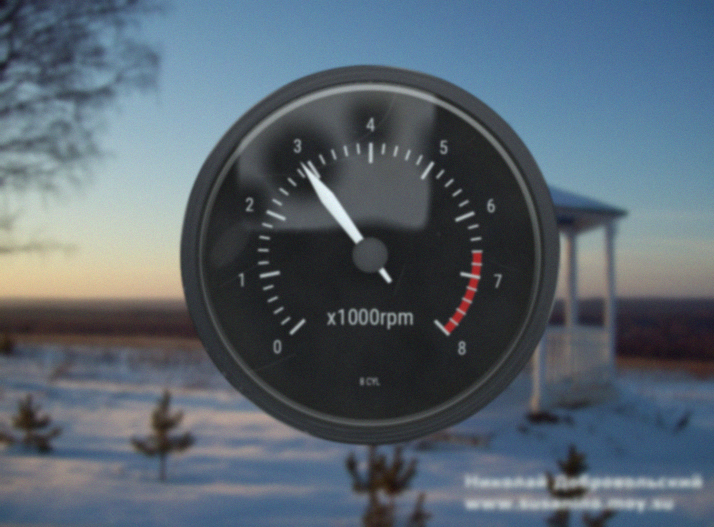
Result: 2900 rpm
